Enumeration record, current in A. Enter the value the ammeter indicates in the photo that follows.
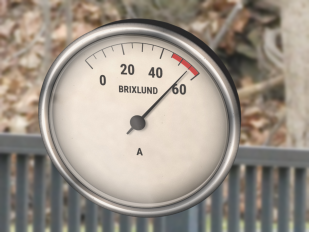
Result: 55 A
